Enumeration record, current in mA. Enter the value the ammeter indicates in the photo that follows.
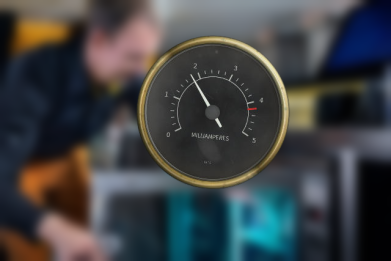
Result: 1.8 mA
